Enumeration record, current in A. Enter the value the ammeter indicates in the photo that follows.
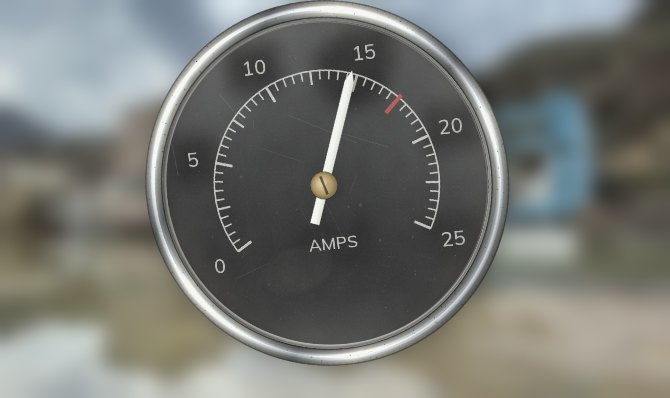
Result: 14.75 A
